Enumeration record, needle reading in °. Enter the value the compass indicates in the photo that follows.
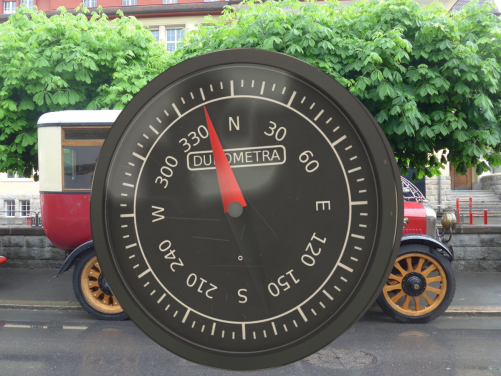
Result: 345 °
